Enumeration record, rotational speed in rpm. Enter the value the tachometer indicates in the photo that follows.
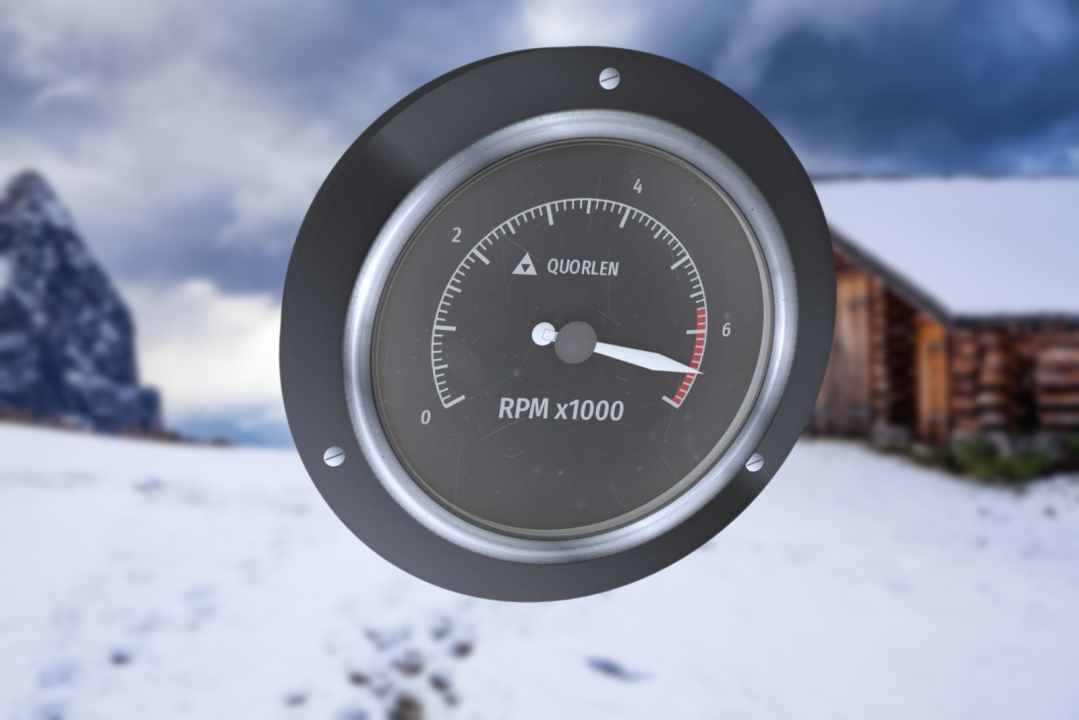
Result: 6500 rpm
